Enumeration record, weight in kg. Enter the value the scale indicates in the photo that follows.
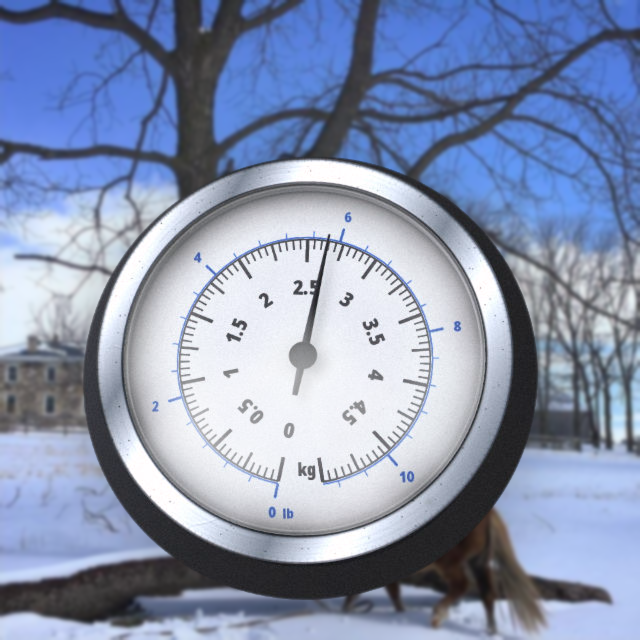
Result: 2.65 kg
